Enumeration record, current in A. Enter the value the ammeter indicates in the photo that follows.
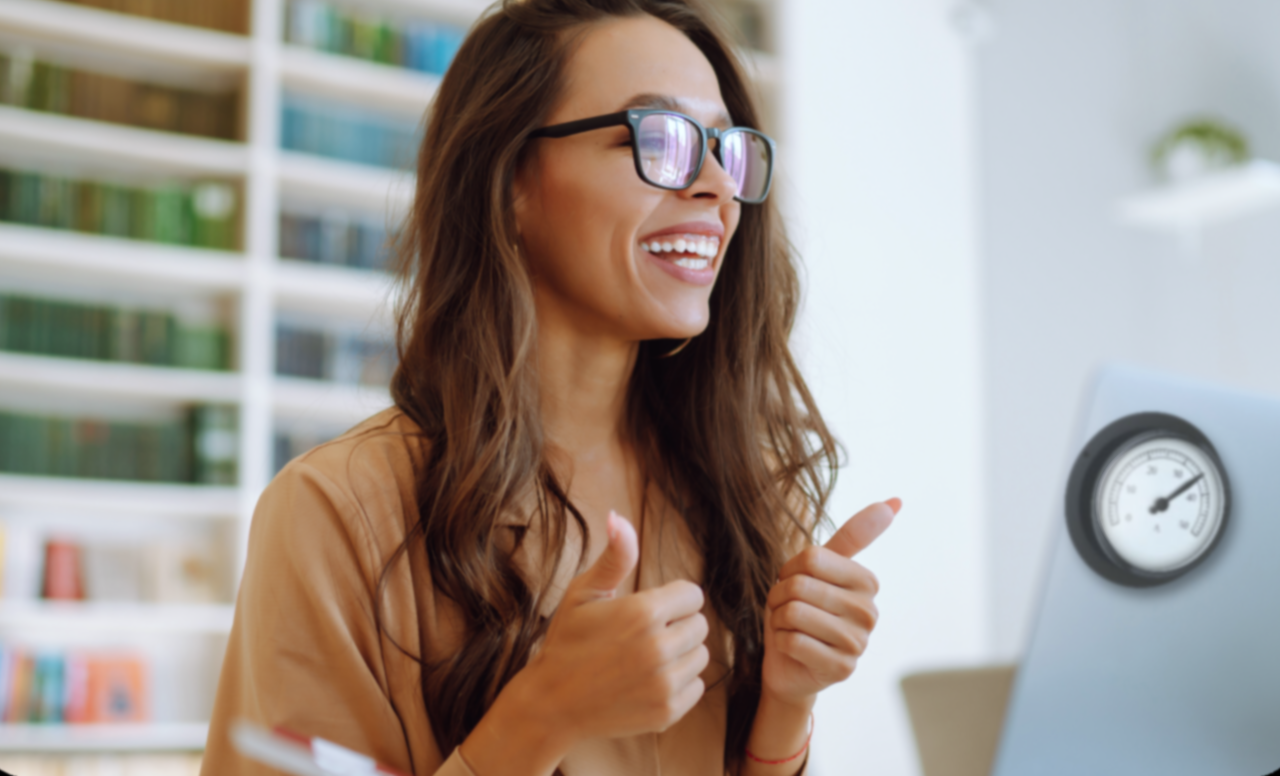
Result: 35 A
